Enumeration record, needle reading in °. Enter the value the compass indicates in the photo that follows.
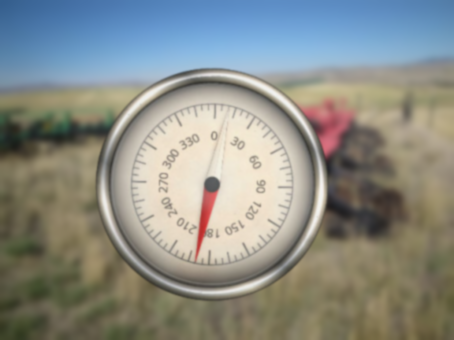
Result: 190 °
